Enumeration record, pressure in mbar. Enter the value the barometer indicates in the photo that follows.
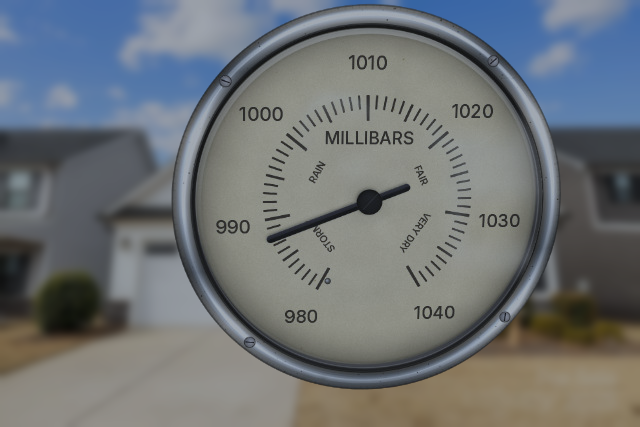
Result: 988 mbar
